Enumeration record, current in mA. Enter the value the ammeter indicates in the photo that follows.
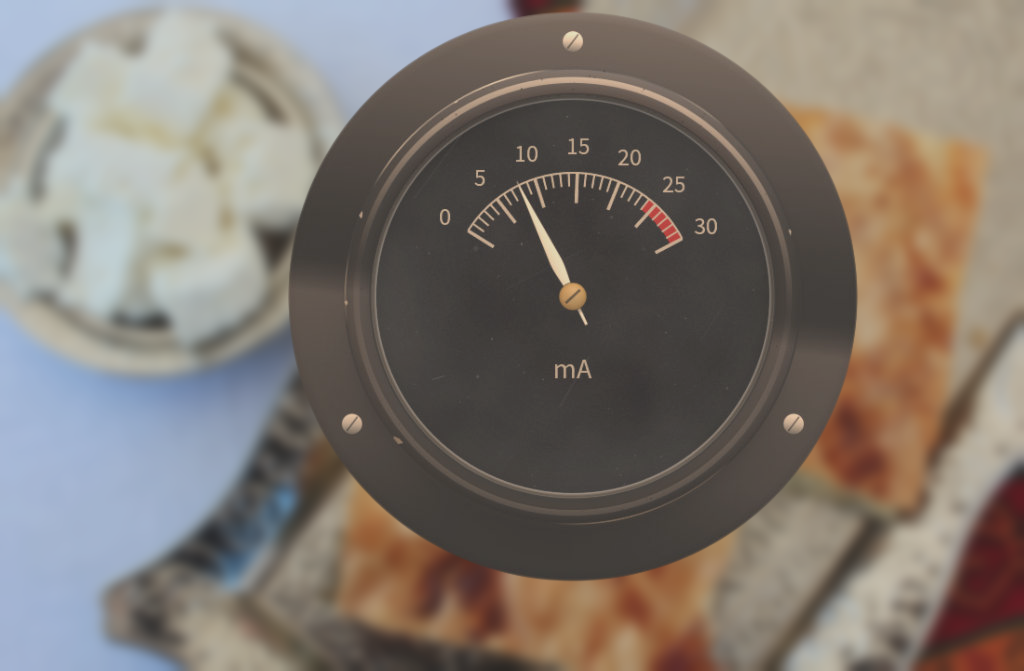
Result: 8 mA
